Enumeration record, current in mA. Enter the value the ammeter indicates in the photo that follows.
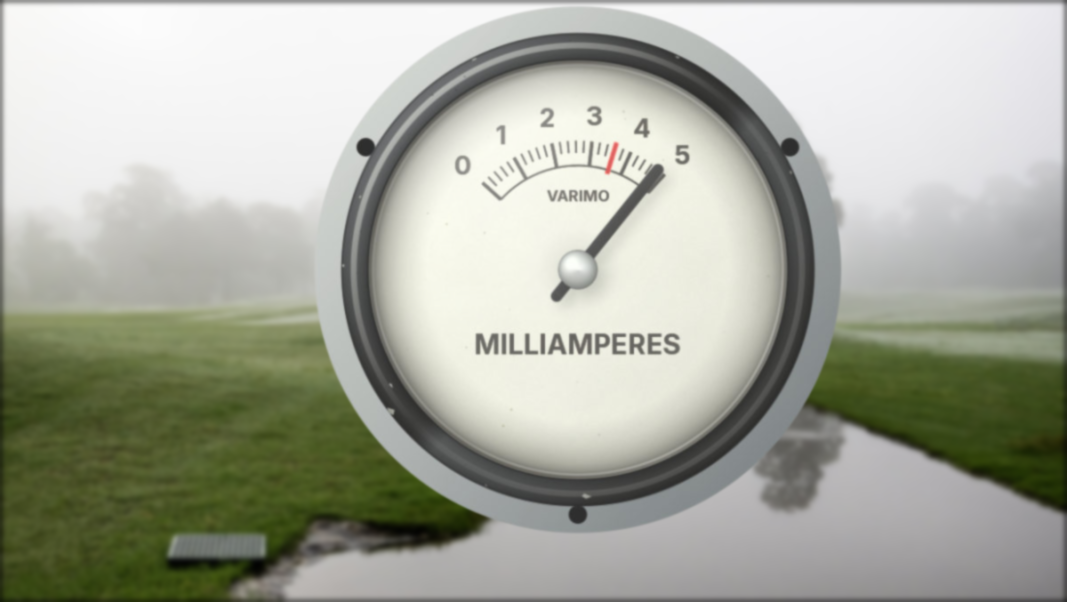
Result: 4.8 mA
